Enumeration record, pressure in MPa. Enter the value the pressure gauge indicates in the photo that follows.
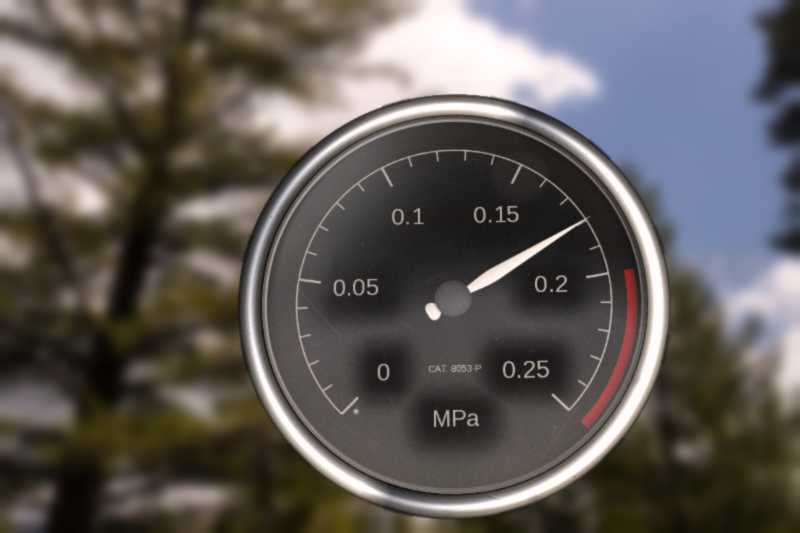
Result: 0.18 MPa
